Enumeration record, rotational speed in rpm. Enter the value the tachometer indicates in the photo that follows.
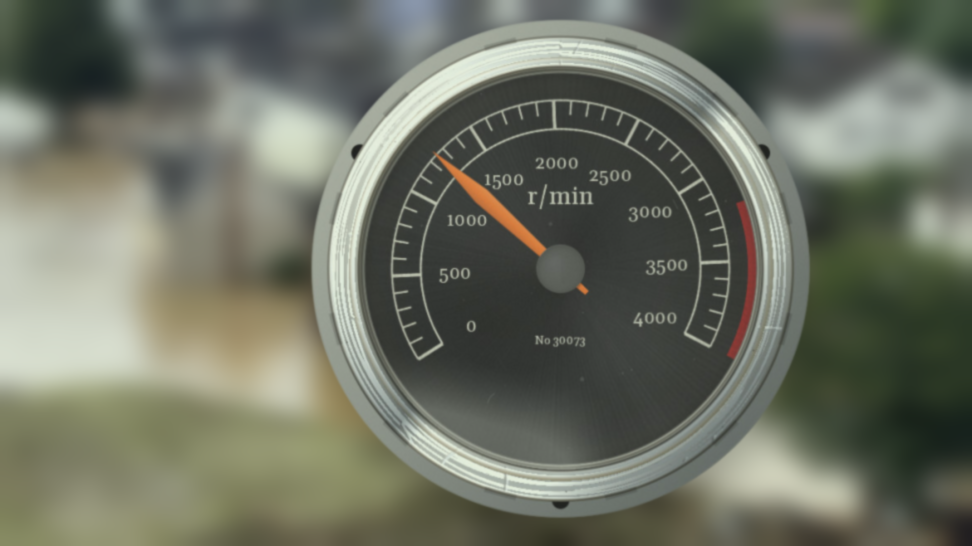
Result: 1250 rpm
